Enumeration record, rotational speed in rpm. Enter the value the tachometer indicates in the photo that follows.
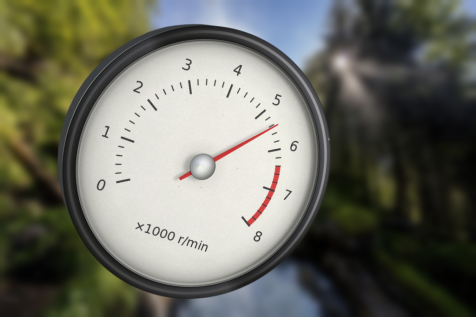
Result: 5400 rpm
